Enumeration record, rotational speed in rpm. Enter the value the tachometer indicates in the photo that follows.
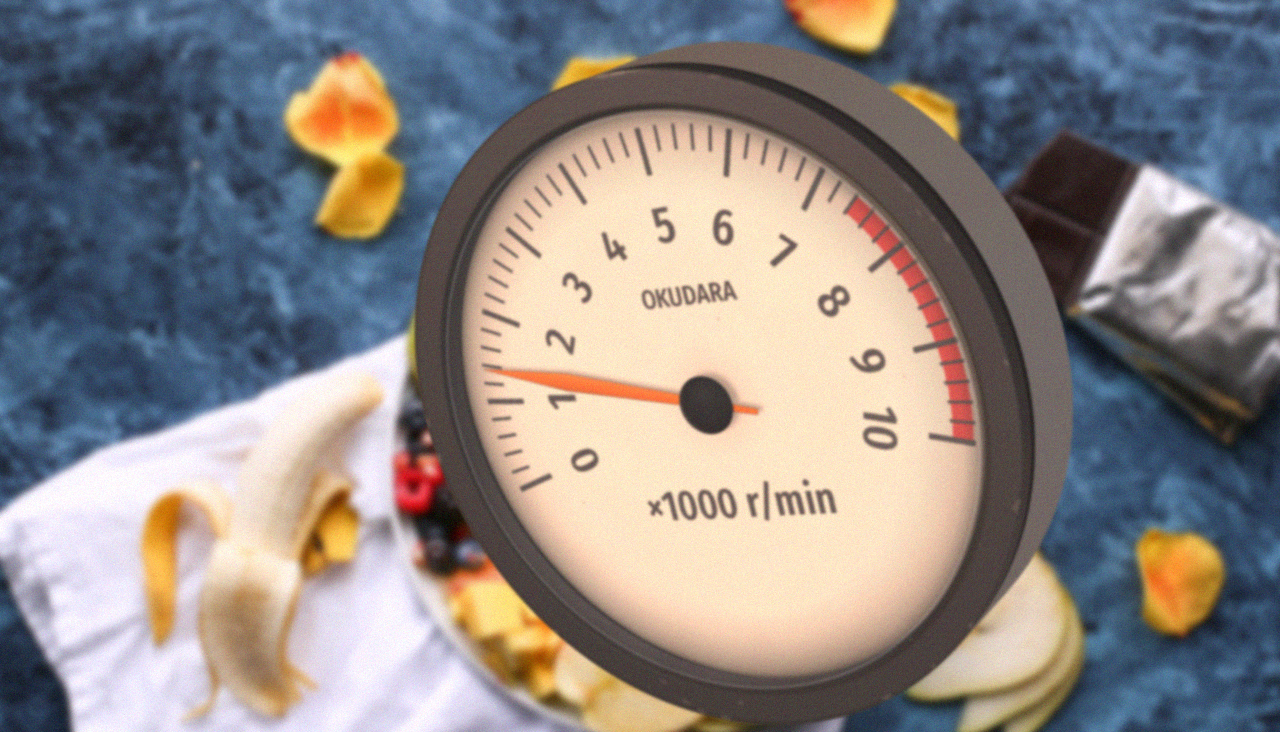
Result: 1400 rpm
